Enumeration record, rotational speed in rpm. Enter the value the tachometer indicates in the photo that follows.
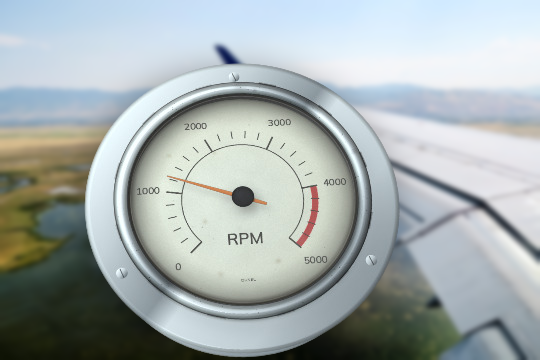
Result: 1200 rpm
